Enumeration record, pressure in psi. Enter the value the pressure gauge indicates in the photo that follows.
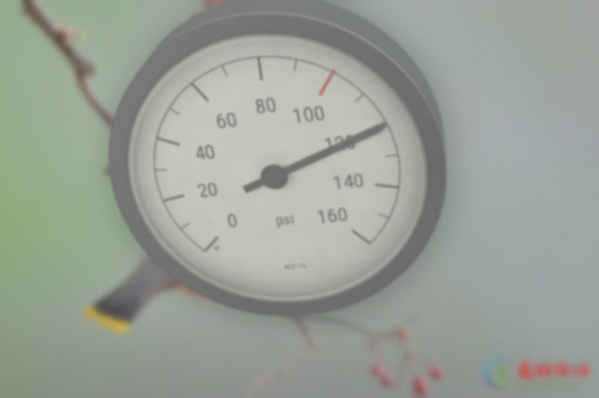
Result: 120 psi
